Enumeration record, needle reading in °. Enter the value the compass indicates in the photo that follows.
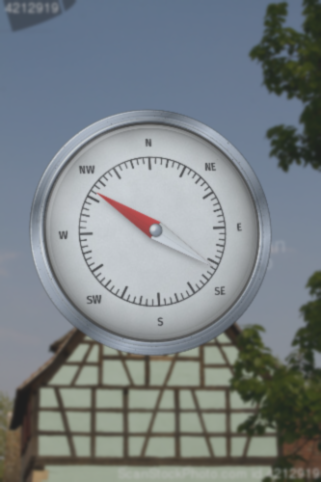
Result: 305 °
